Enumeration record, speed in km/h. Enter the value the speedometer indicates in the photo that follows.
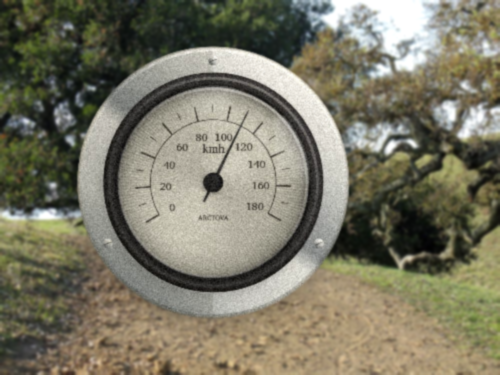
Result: 110 km/h
